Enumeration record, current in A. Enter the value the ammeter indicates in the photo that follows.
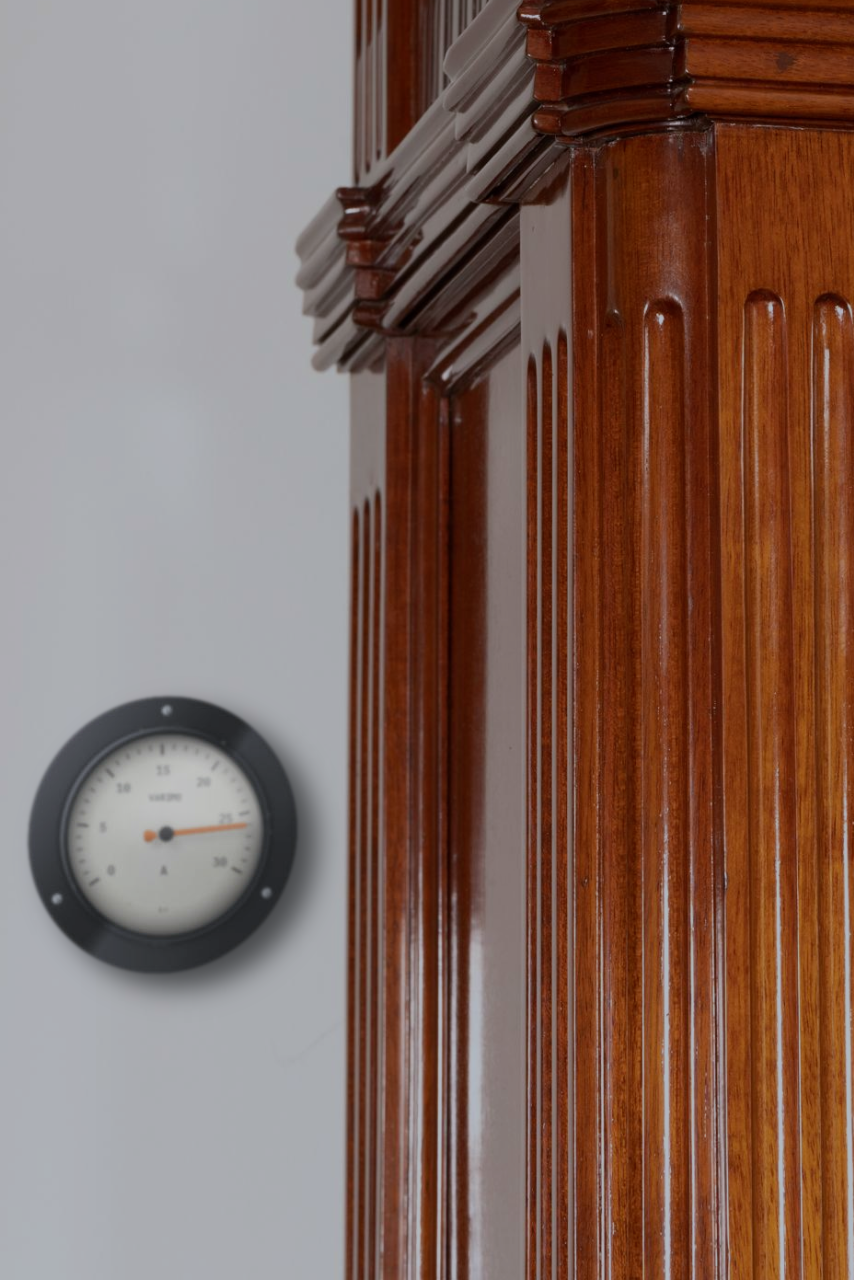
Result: 26 A
